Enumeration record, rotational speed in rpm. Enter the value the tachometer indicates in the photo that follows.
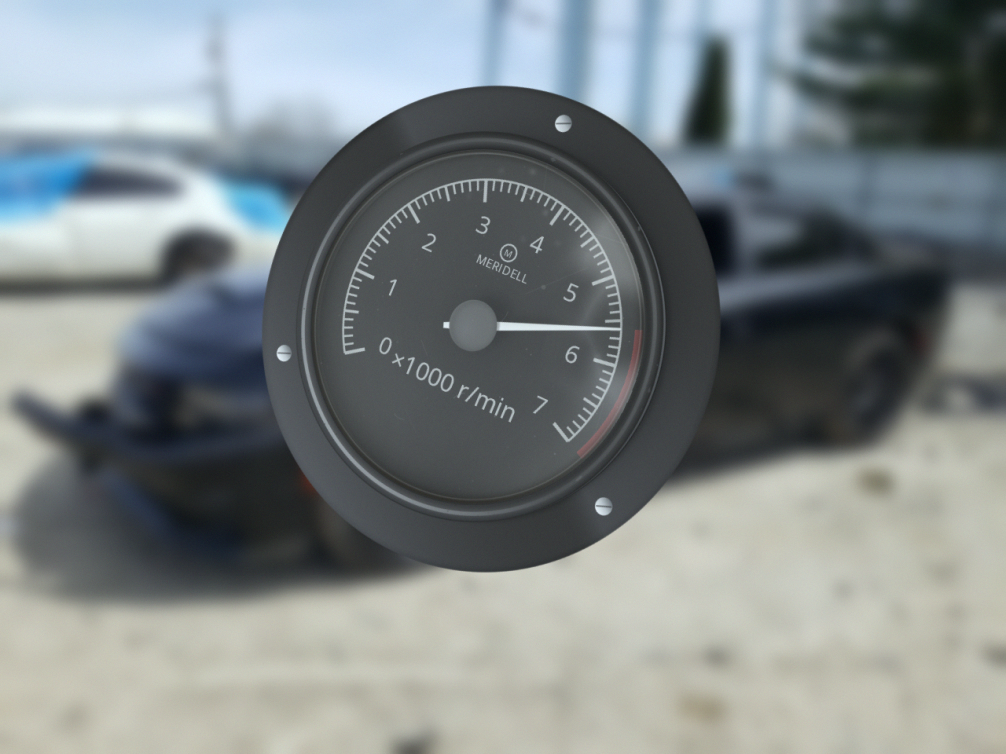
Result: 5600 rpm
